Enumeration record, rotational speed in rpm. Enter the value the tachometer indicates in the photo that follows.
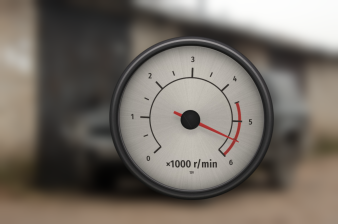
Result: 5500 rpm
